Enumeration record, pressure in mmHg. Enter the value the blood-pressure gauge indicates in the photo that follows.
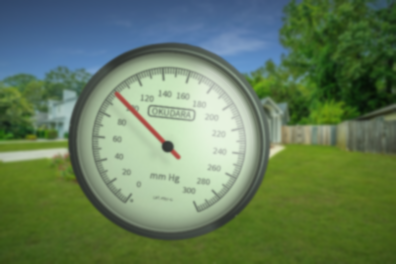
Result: 100 mmHg
